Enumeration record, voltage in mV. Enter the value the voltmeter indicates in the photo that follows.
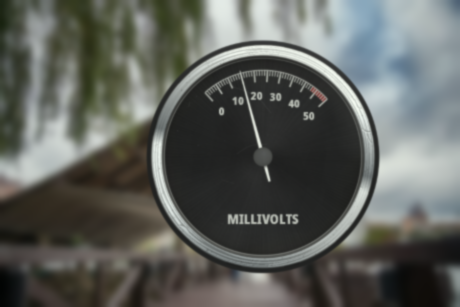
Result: 15 mV
